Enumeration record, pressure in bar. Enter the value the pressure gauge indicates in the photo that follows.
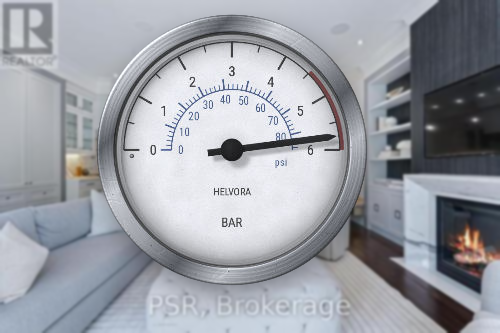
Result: 5.75 bar
